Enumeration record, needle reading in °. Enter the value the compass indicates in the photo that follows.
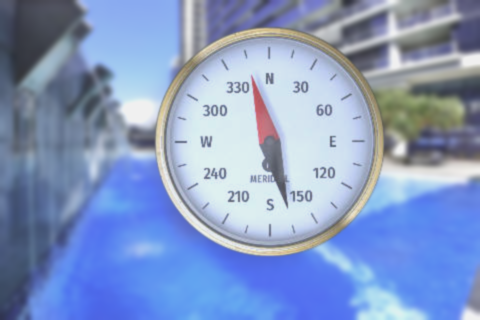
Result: 345 °
